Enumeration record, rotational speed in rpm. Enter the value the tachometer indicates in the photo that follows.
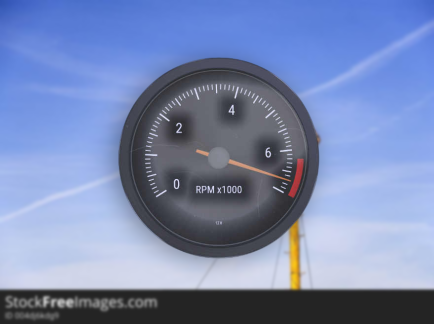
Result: 6700 rpm
